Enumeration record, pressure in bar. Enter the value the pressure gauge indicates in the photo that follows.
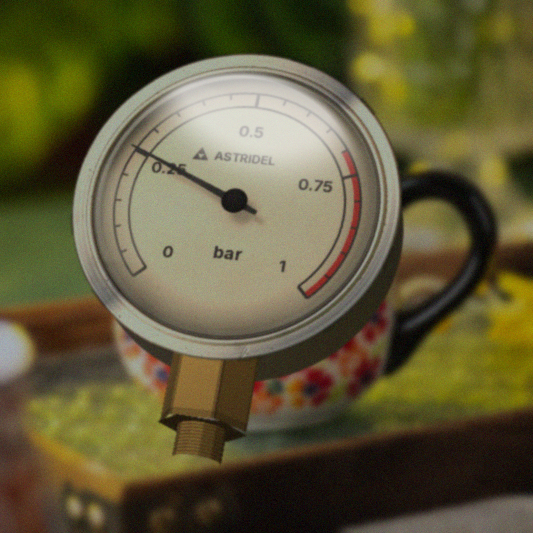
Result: 0.25 bar
